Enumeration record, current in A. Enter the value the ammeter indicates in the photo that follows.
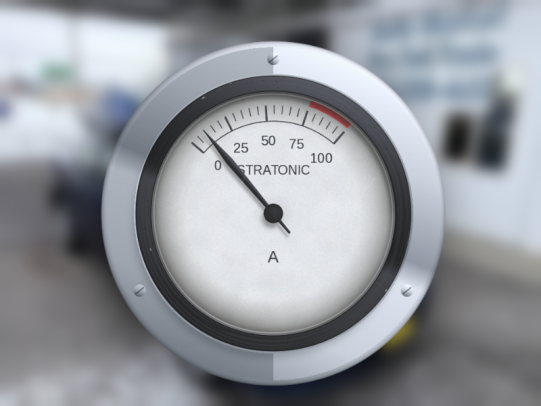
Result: 10 A
